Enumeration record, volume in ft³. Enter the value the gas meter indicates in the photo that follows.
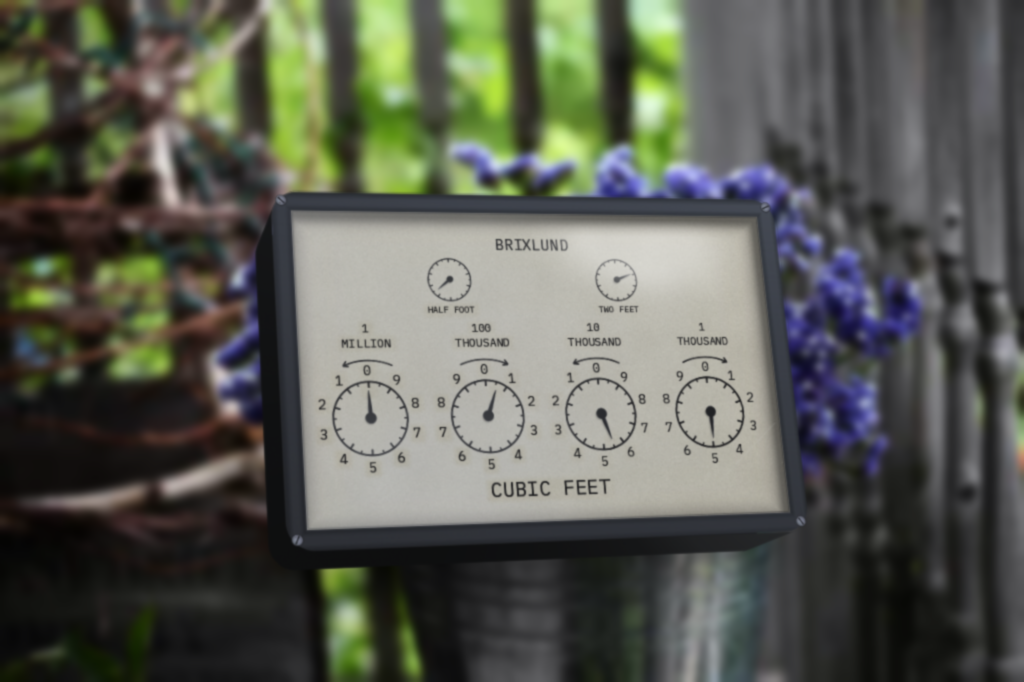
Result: 5500 ft³
